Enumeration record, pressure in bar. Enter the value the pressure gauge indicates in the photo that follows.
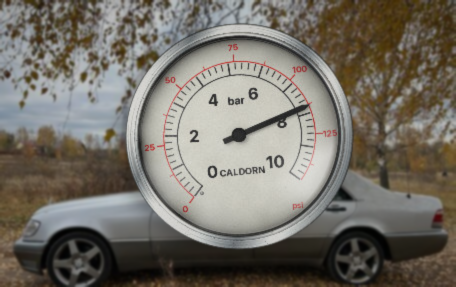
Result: 7.8 bar
